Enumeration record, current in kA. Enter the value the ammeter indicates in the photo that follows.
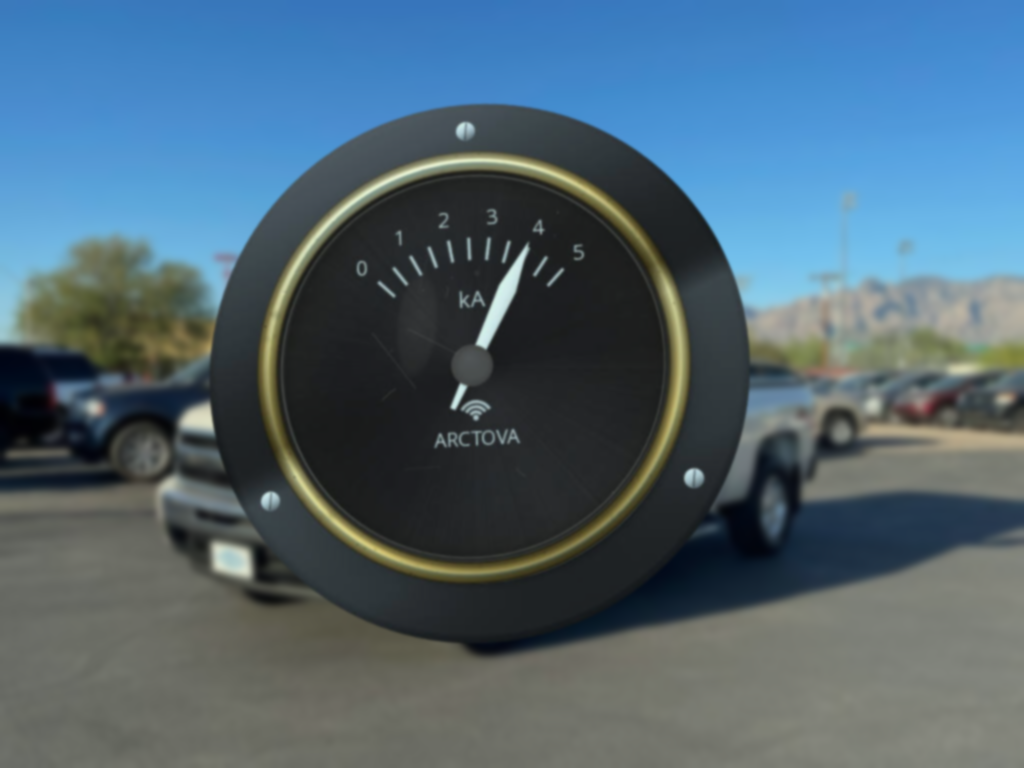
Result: 4 kA
